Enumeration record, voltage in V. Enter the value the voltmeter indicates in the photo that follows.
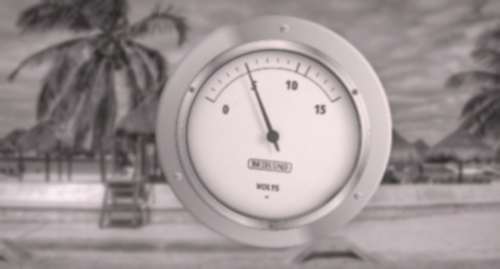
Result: 5 V
